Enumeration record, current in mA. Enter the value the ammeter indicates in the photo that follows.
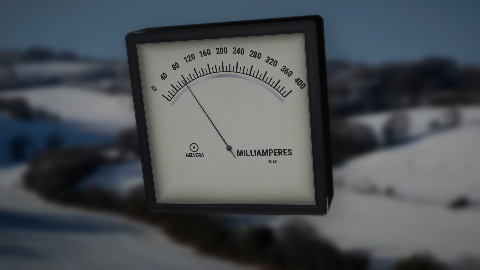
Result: 80 mA
